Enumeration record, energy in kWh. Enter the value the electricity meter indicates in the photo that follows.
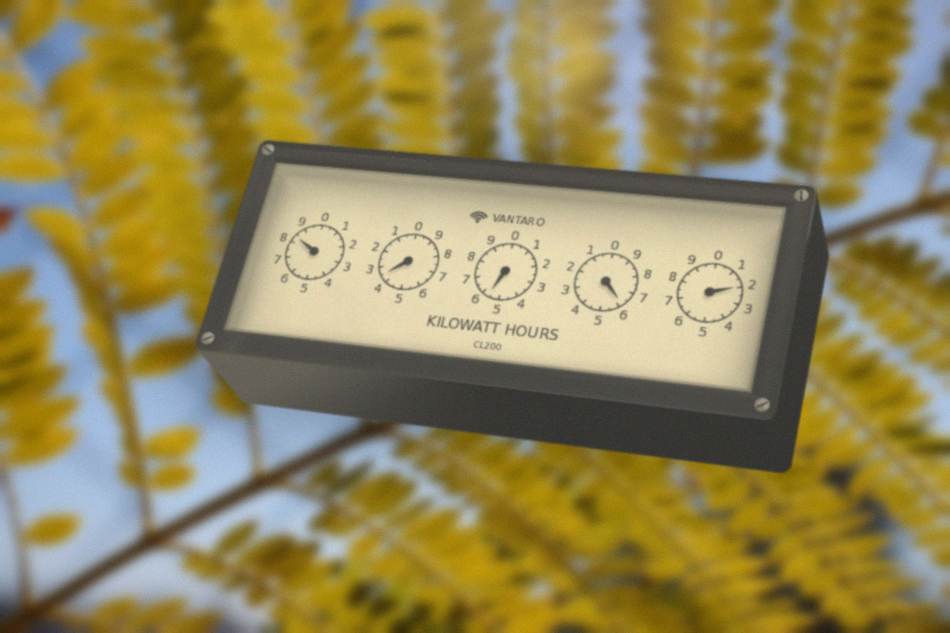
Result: 83562 kWh
